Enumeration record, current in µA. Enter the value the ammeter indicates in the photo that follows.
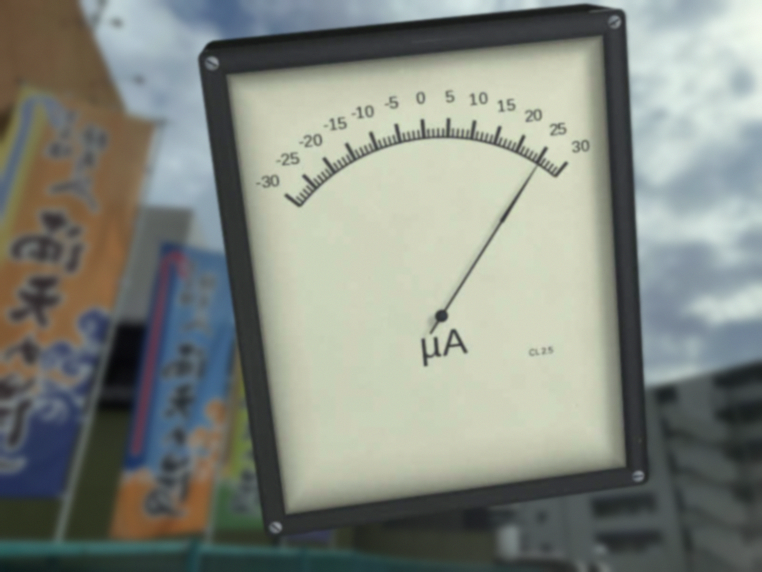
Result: 25 µA
